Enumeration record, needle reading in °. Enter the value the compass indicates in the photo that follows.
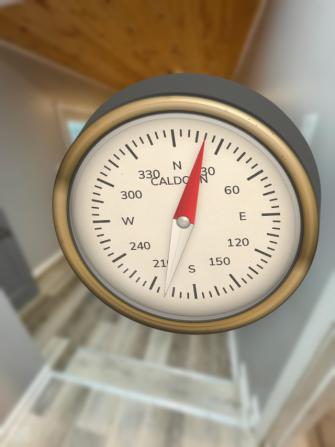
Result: 20 °
